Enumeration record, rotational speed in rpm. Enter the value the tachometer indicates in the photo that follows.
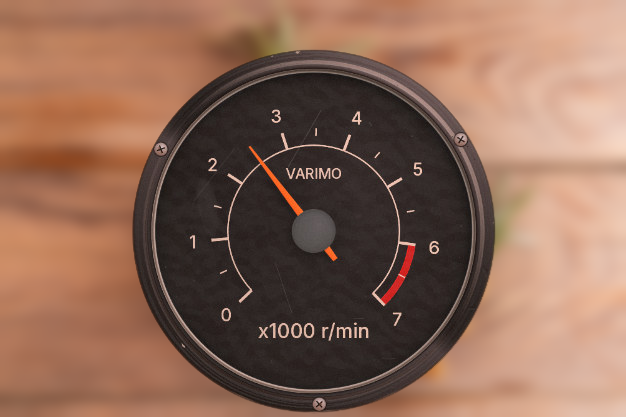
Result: 2500 rpm
